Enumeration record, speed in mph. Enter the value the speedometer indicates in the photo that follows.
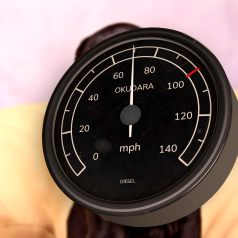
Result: 70 mph
